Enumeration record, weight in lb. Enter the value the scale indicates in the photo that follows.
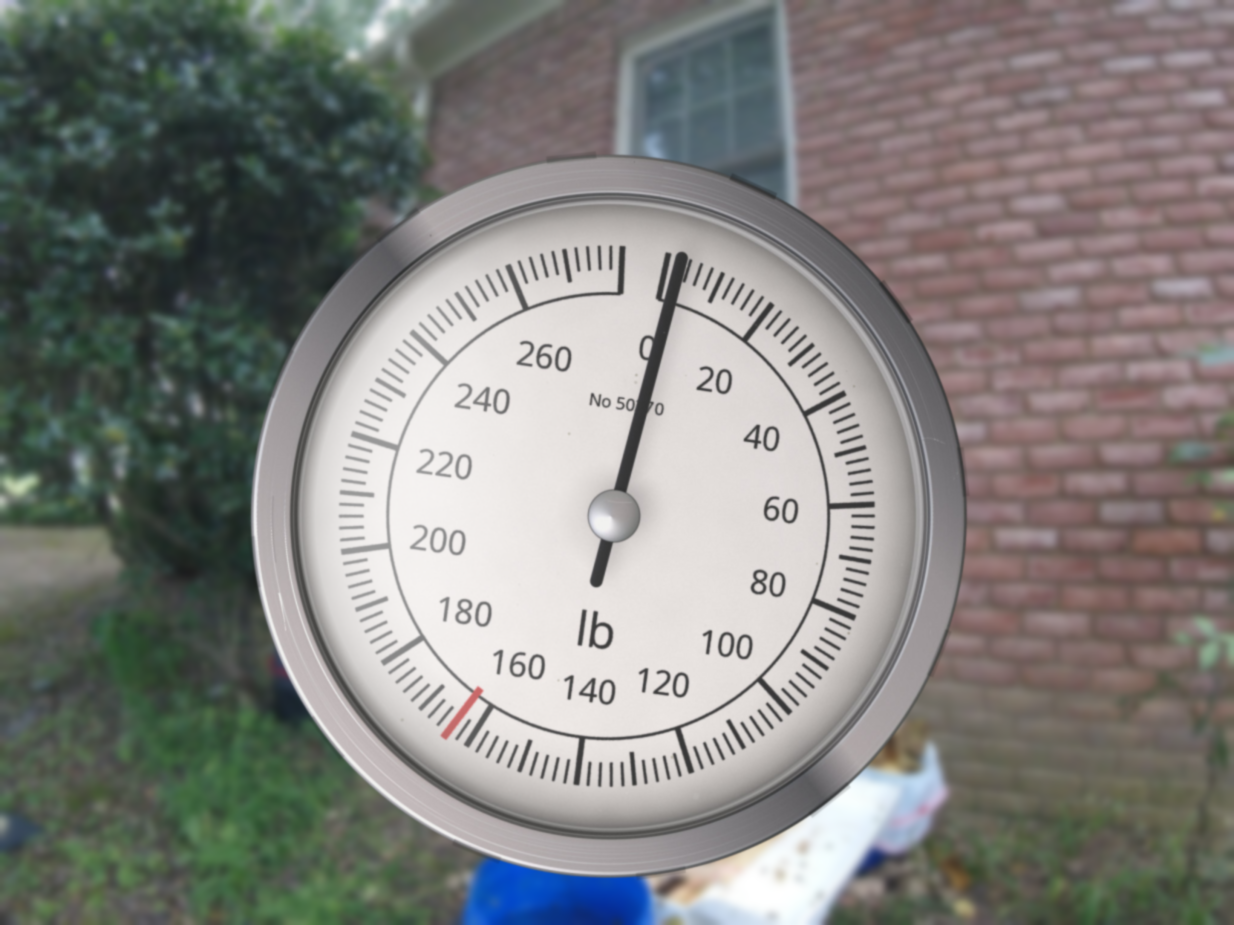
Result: 2 lb
